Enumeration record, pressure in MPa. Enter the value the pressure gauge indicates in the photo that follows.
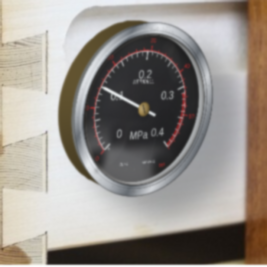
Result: 0.1 MPa
